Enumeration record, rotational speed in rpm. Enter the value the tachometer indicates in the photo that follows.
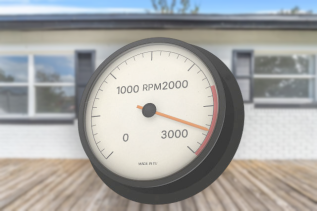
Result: 2750 rpm
